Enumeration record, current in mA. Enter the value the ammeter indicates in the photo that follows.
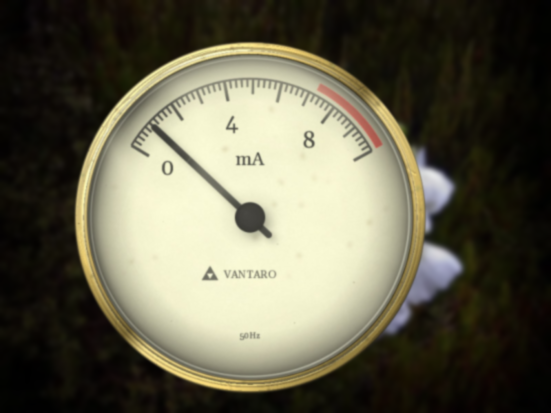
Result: 1 mA
